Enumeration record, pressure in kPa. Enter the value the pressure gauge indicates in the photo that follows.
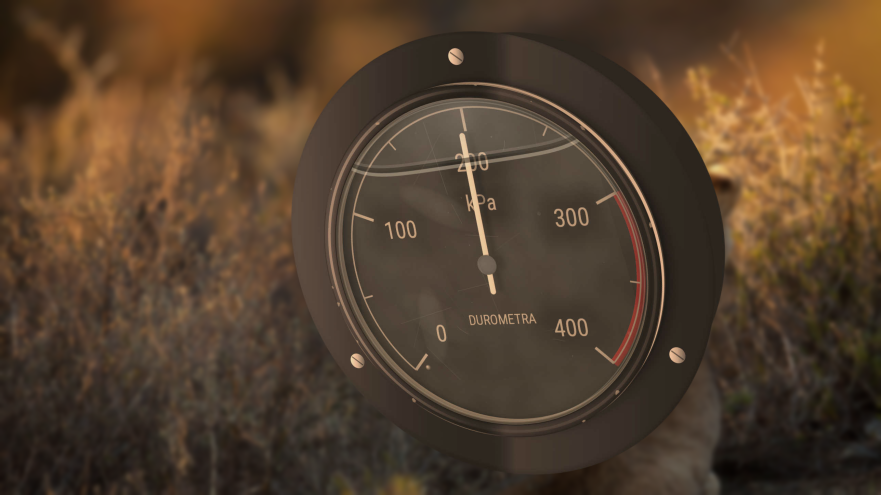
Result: 200 kPa
